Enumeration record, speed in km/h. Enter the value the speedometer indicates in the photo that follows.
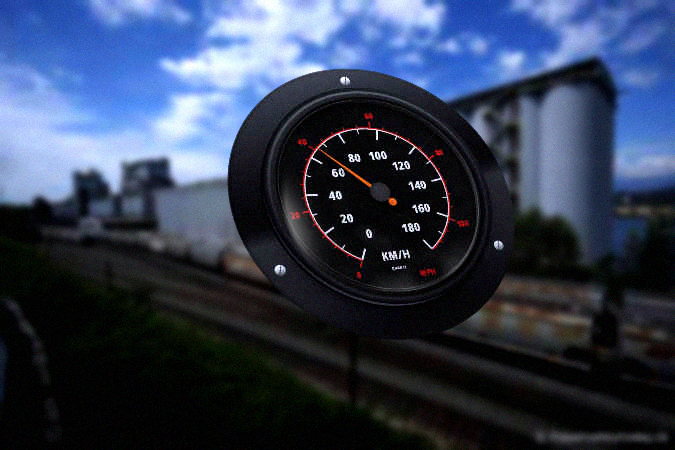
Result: 65 km/h
